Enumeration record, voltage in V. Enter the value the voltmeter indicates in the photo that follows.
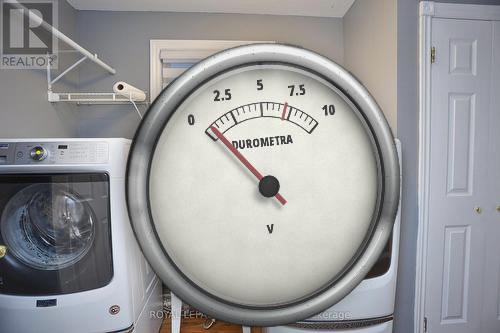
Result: 0.5 V
